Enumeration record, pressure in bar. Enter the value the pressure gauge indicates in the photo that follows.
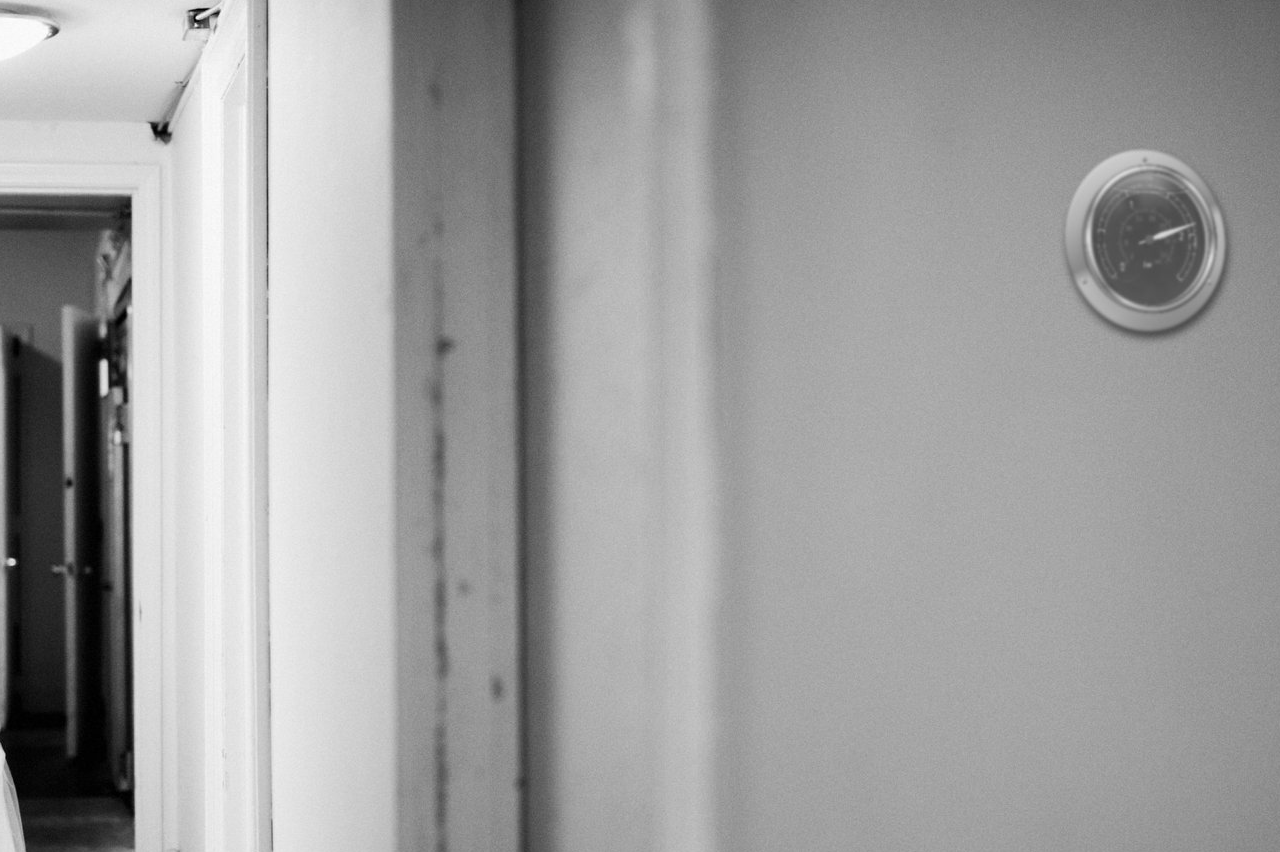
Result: 1.9 bar
